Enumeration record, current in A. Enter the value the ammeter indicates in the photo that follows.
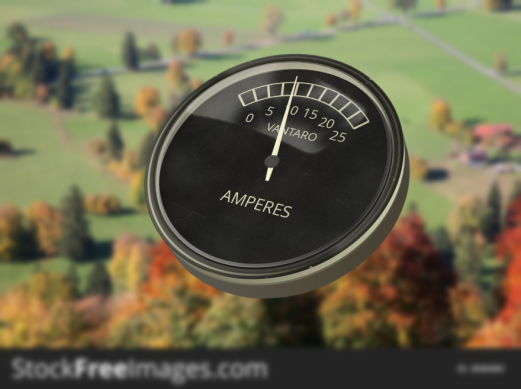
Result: 10 A
